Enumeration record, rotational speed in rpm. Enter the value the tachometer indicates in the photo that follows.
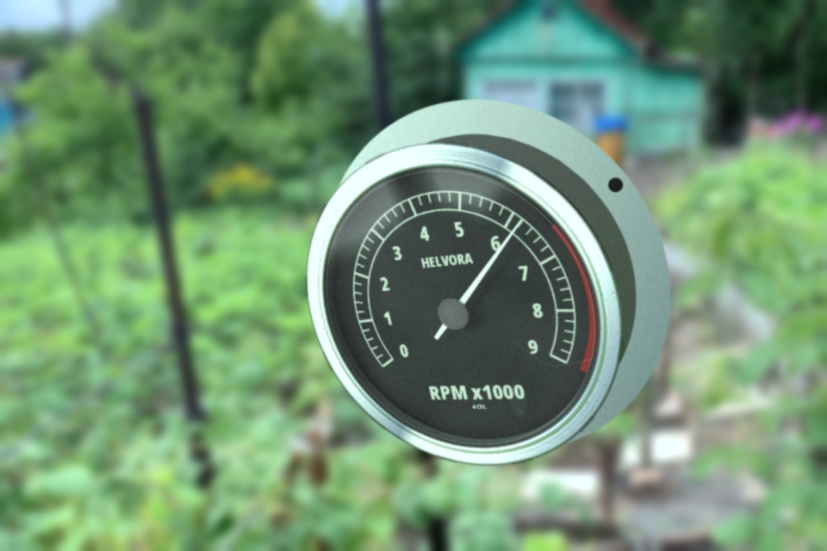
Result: 6200 rpm
